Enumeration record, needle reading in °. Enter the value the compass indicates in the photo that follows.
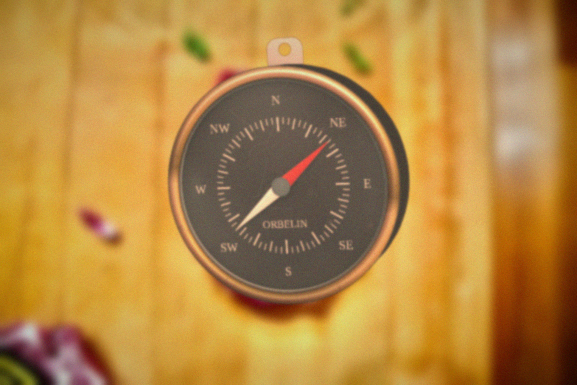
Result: 50 °
